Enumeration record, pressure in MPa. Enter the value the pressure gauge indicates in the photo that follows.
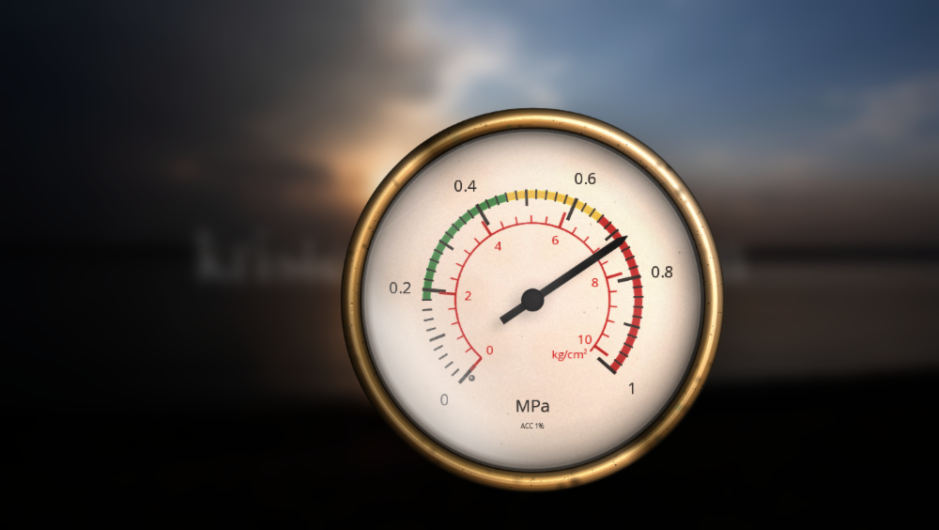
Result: 0.72 MPa
